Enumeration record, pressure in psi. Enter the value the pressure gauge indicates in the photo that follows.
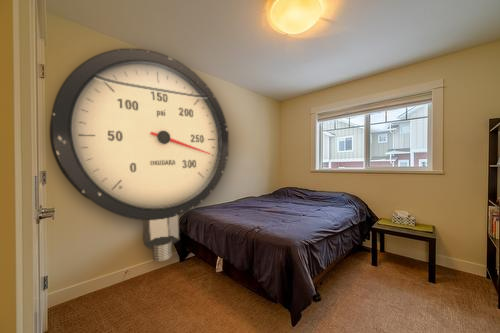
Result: 270 psi
